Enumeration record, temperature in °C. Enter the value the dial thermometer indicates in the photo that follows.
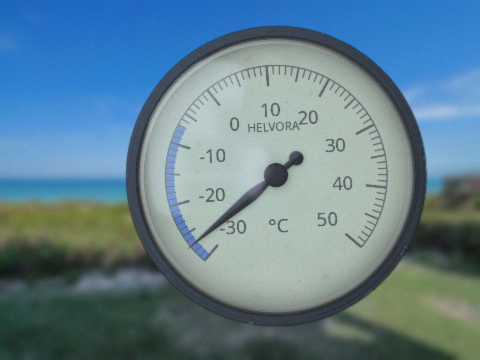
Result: -27 °C
